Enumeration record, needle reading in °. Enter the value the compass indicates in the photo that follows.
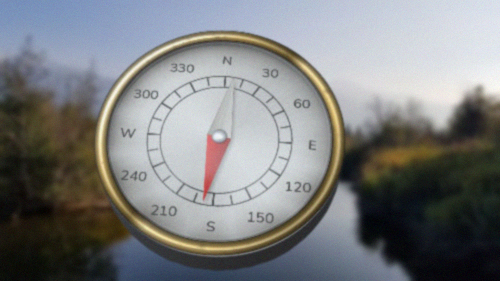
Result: 187.5 °
